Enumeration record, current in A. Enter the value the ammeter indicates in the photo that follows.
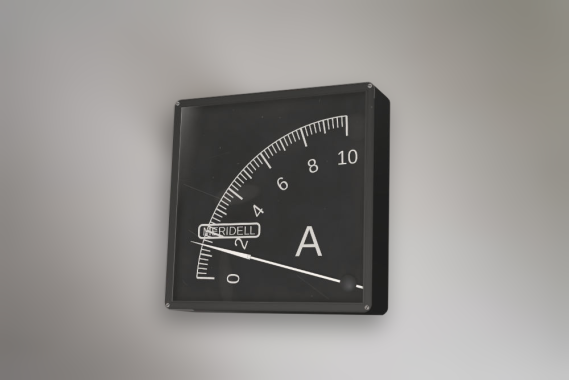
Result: 1.4 A
